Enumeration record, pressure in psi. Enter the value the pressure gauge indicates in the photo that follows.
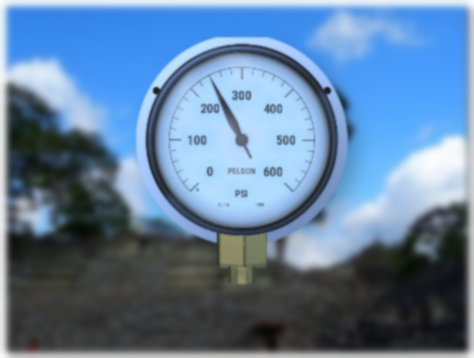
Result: 240 psi
